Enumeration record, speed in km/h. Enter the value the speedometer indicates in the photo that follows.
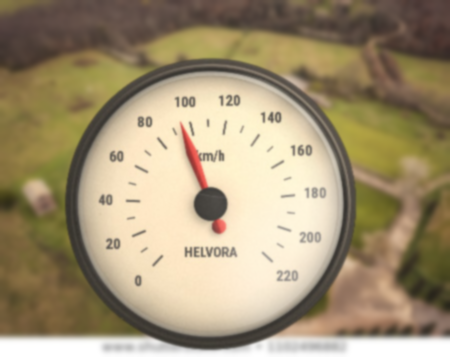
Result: 95 km/h
